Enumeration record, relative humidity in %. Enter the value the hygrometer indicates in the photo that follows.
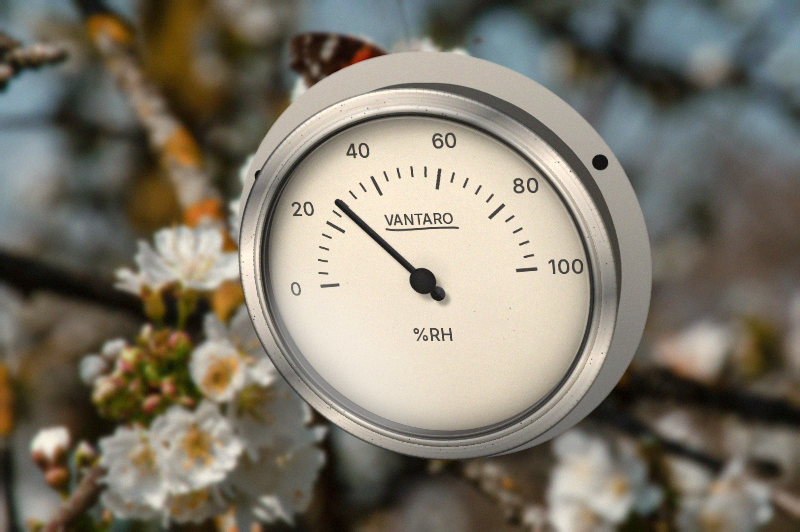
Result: 28 %
